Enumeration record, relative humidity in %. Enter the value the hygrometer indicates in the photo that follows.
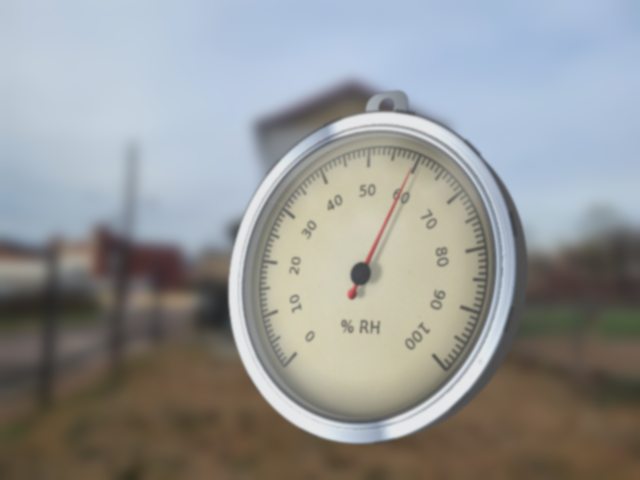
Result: 60 %
